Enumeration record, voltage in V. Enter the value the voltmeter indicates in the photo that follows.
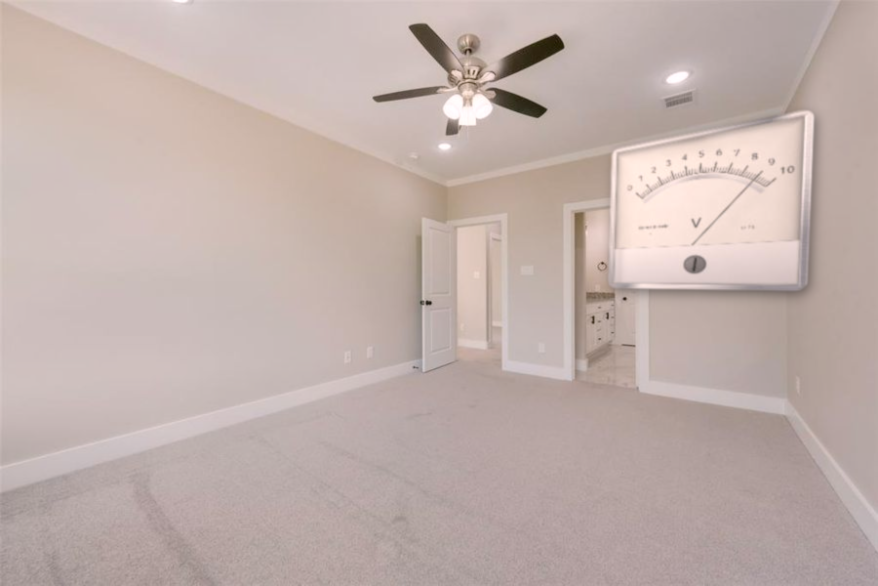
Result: 9 V
